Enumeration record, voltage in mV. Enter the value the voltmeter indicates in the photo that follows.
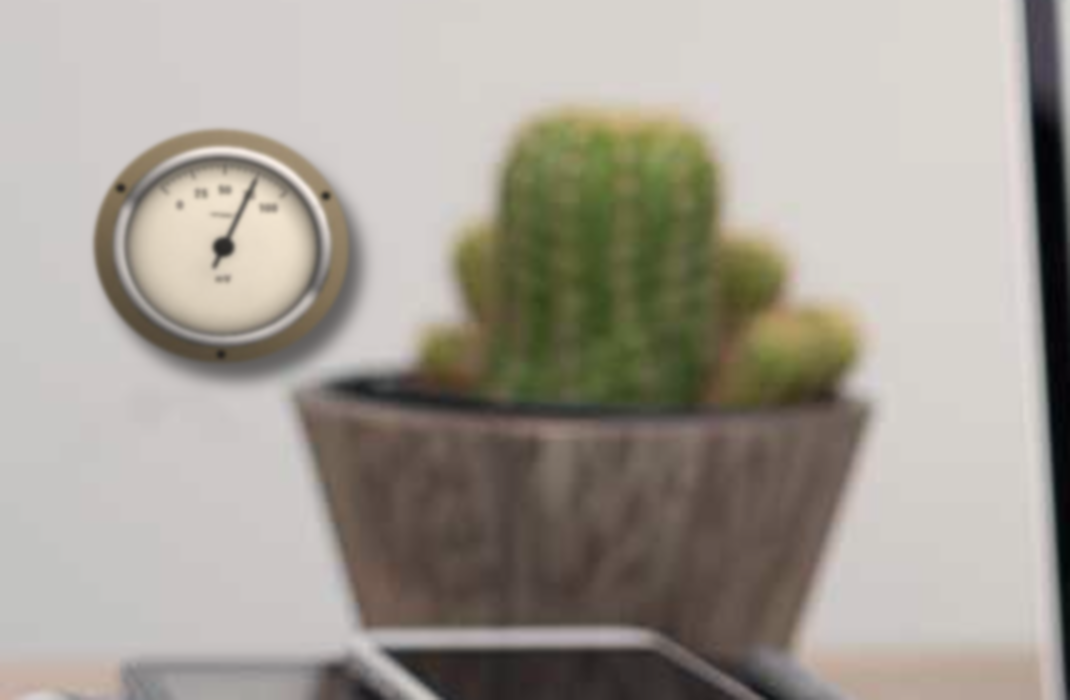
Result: 75 mV
